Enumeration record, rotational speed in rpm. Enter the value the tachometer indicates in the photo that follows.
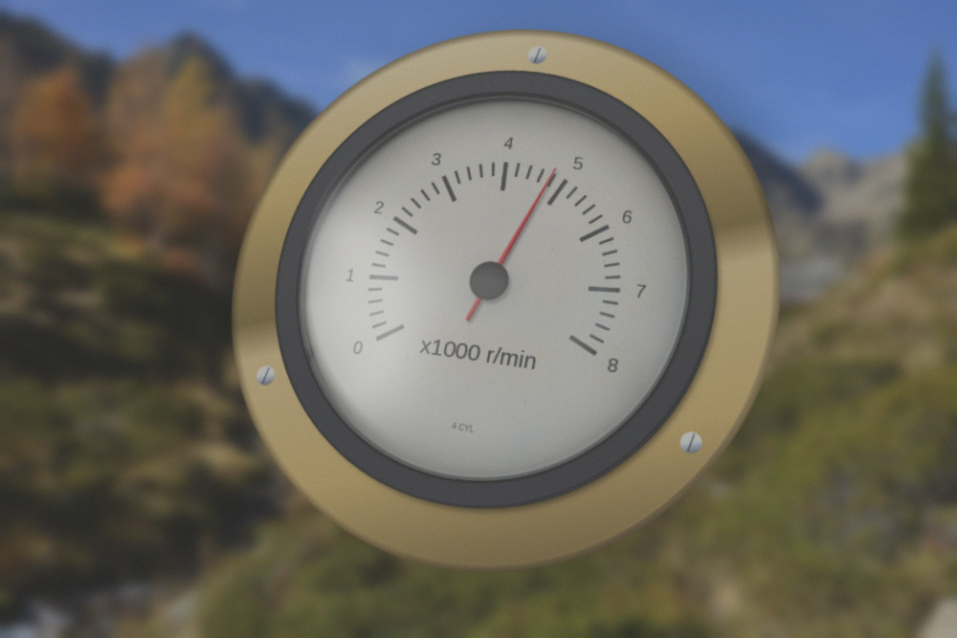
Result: 4800 rpm
